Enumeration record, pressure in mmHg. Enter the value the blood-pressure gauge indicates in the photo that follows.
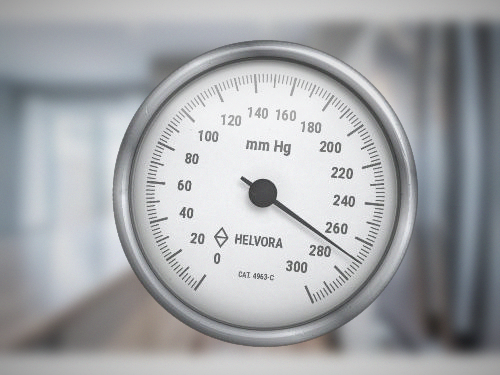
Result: 270 mmHg
